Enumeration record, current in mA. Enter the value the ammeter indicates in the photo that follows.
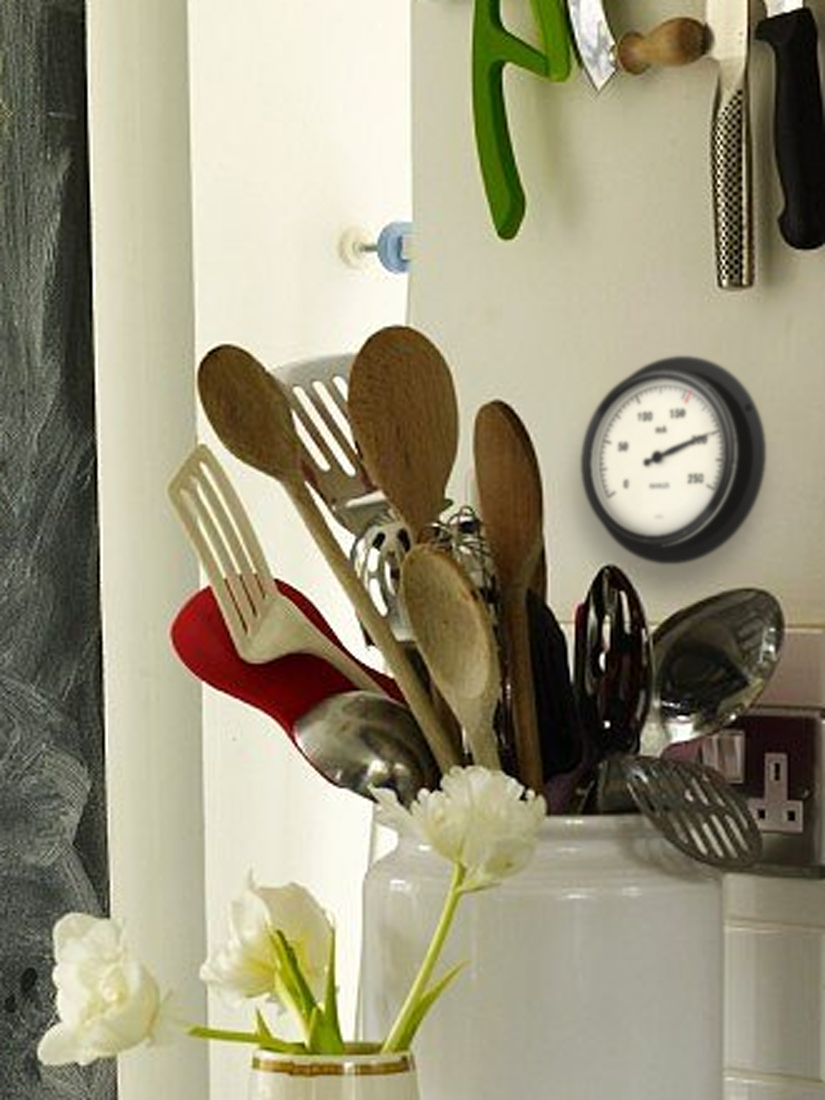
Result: 200 mA
